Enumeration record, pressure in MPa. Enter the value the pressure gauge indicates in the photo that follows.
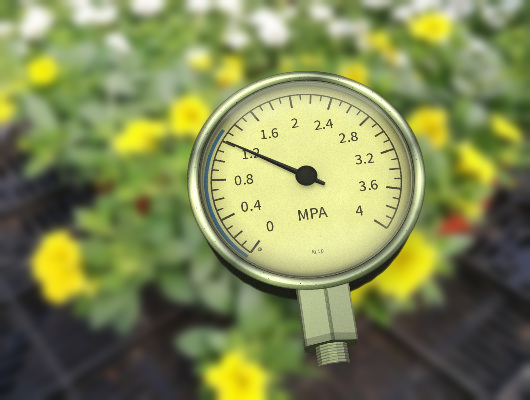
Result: 1.2 MPa
